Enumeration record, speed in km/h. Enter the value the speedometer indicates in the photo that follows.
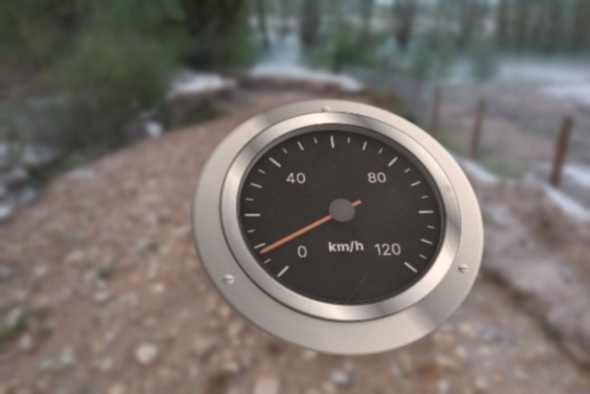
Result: 7.5 km/h
